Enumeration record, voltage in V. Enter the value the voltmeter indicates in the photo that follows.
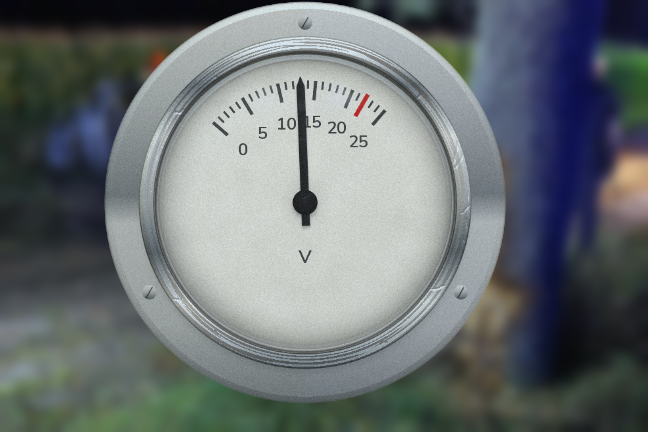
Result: 13 V
